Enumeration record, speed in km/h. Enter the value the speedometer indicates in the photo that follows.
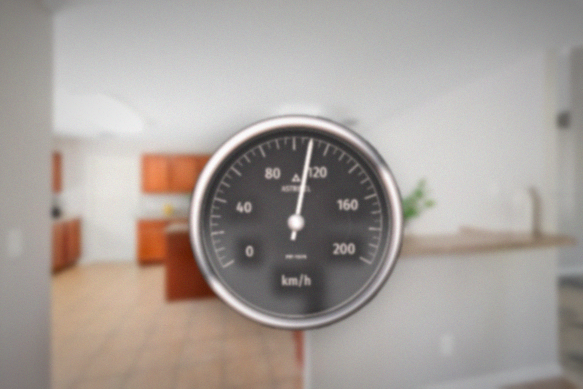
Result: 110 km/h
